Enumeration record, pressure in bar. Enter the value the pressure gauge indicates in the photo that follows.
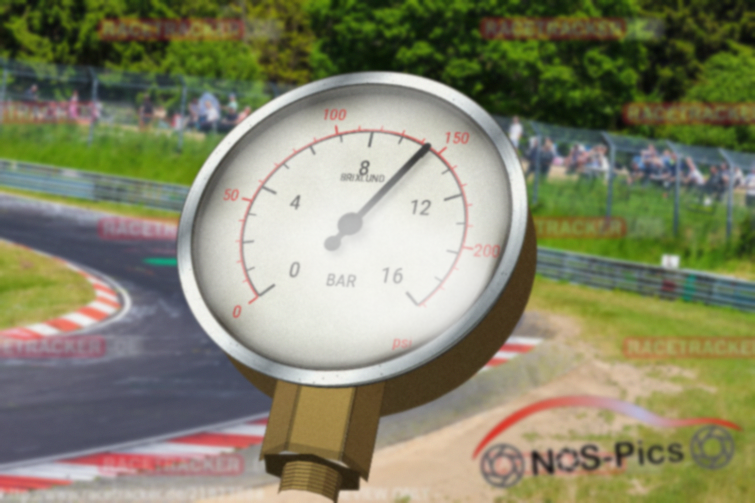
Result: 10 bar
